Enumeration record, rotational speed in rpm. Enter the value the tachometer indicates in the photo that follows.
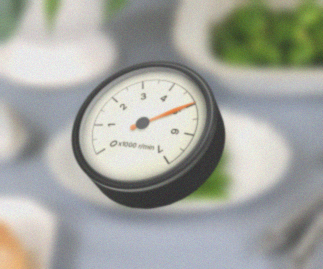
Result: 5000 rpm
